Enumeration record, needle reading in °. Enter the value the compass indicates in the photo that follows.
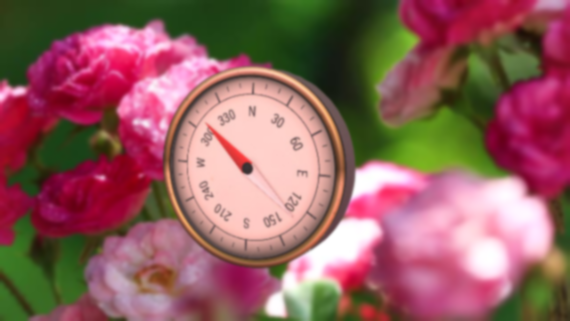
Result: 310 °
